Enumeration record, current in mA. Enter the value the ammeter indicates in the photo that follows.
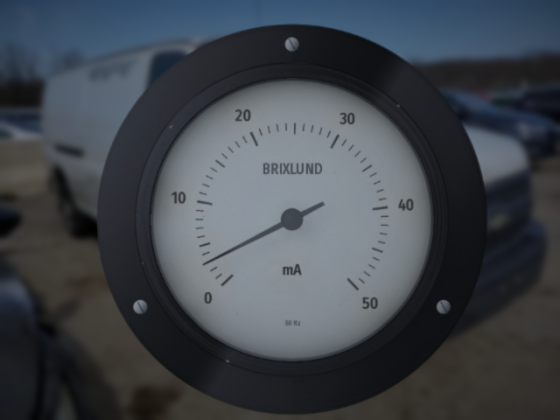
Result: 3 mA
